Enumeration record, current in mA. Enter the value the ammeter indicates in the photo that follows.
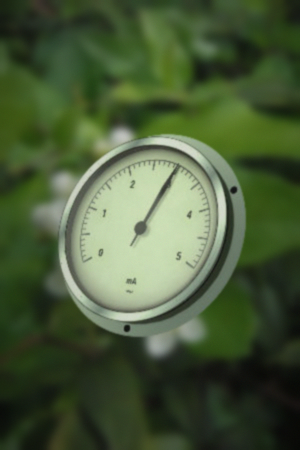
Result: 3 mA
